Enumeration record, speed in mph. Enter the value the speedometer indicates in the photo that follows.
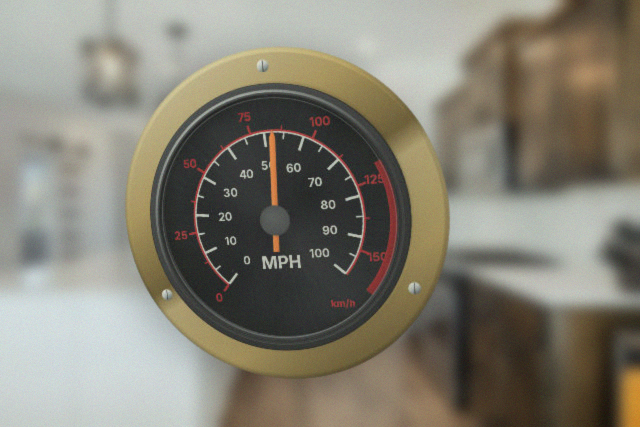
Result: 52.5 mph
